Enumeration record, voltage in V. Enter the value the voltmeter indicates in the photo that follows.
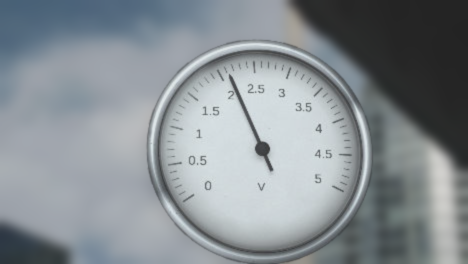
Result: 2.1 V
